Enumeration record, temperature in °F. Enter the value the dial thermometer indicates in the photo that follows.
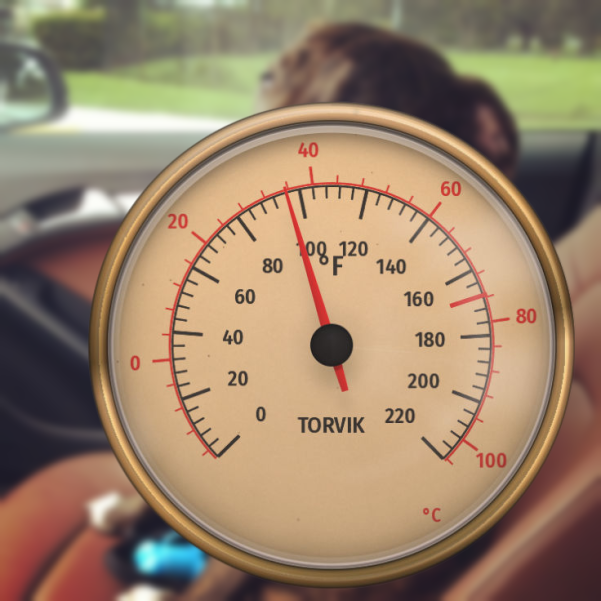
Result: 96 °F
